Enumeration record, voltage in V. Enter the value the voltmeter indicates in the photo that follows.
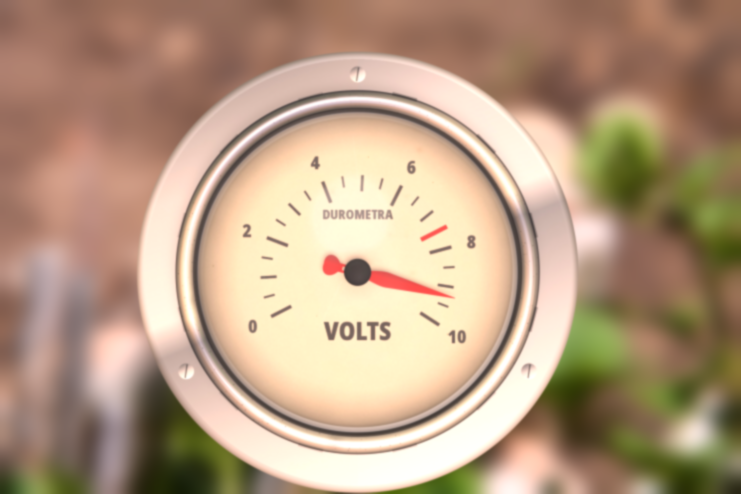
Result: 9.25 V
